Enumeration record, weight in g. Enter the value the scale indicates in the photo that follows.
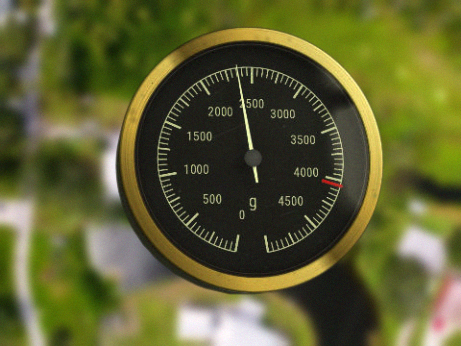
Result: 2350 g
